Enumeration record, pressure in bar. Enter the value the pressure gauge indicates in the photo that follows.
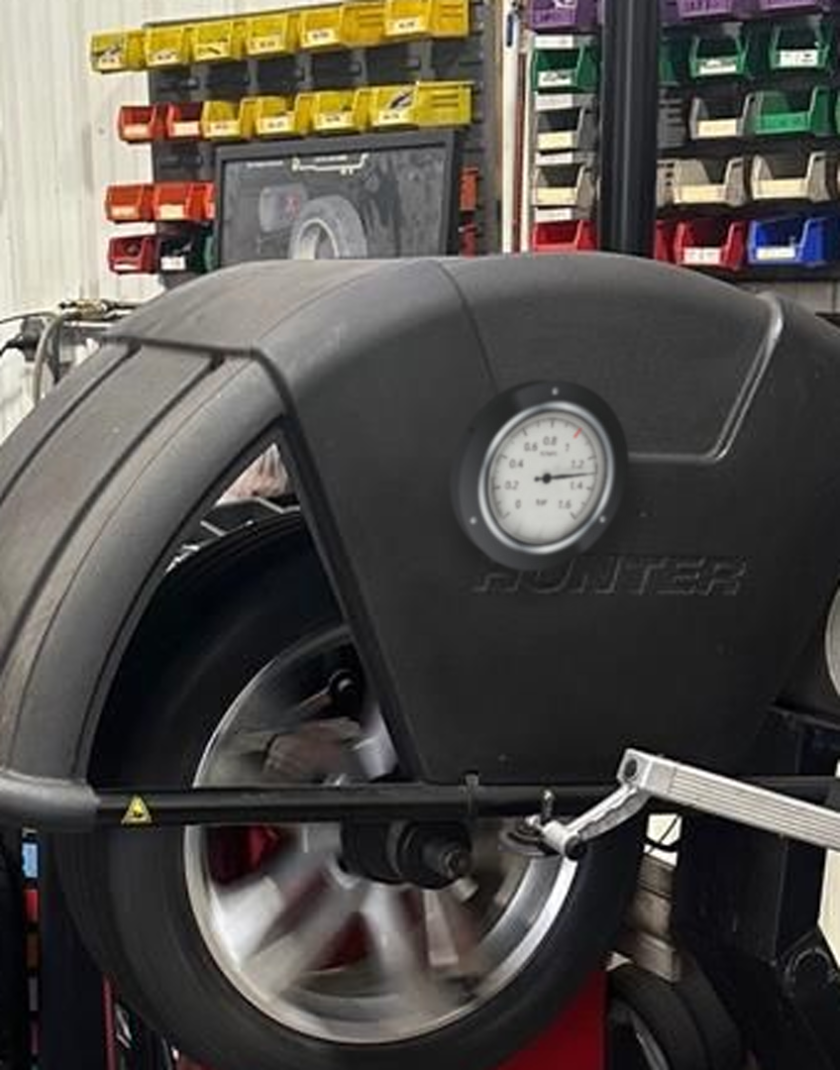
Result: 1.3 bar
